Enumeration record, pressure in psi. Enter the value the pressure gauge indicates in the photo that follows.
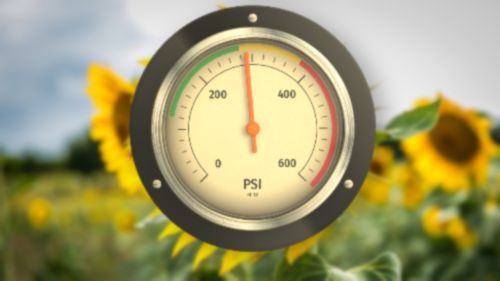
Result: 290 psi
